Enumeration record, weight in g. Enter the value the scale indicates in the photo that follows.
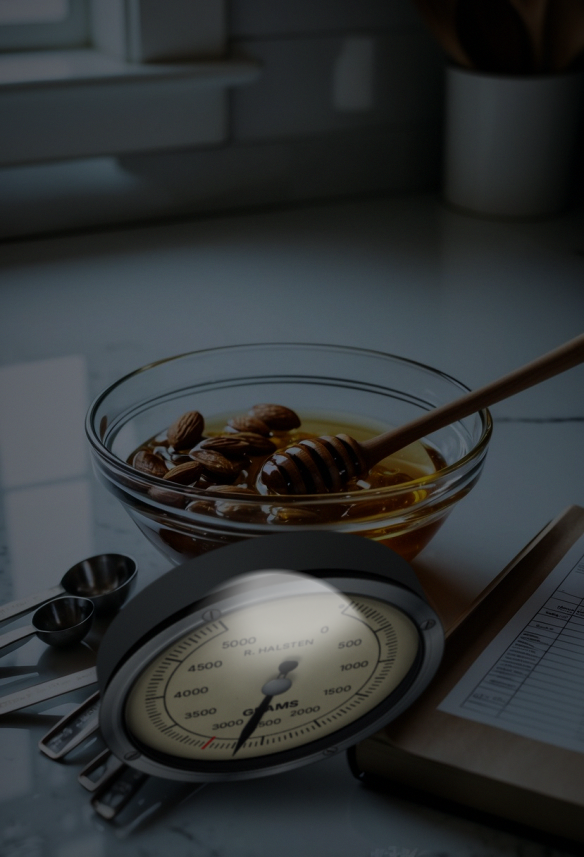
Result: 2750 g
